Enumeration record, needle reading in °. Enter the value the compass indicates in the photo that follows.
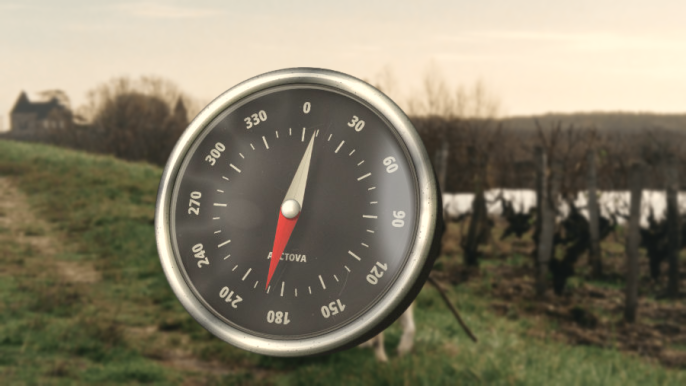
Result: 190 °
